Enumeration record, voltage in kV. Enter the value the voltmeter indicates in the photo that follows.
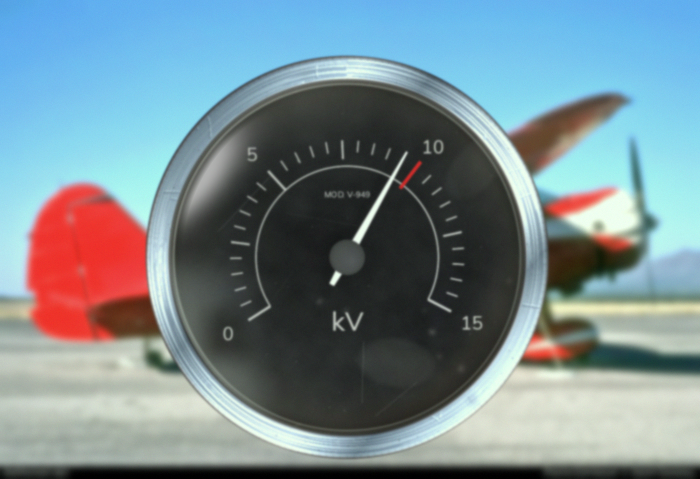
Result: 9.5 kV
